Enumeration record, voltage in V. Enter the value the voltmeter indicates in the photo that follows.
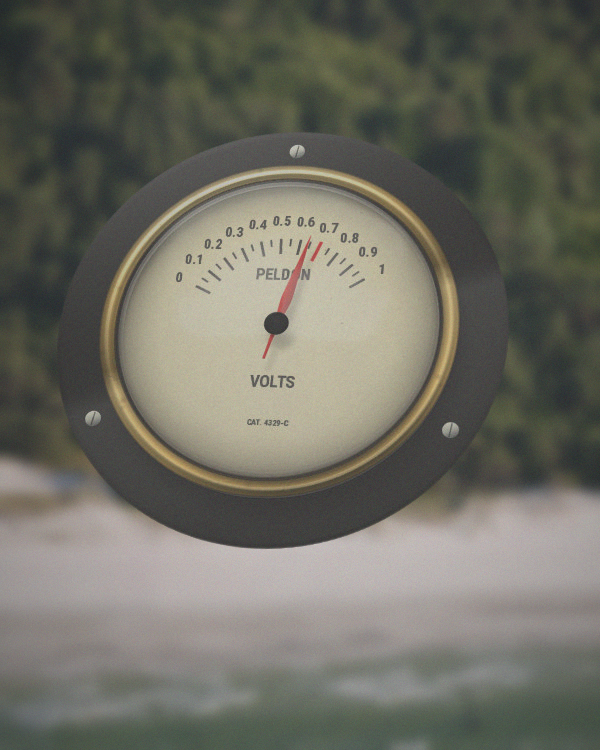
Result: 0.65 V
